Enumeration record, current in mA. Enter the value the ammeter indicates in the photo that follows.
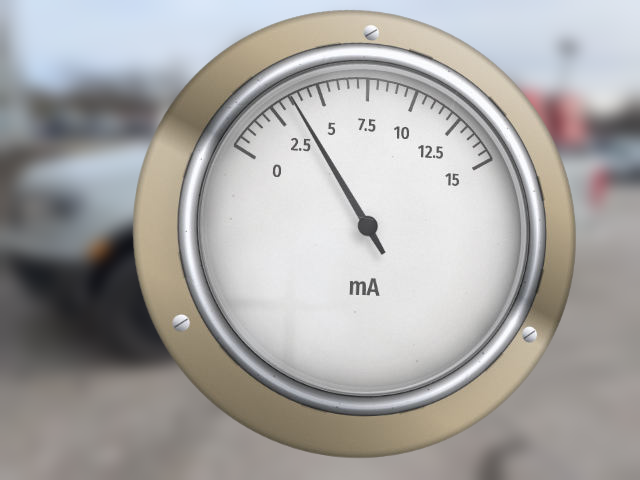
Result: 3.5 mA
